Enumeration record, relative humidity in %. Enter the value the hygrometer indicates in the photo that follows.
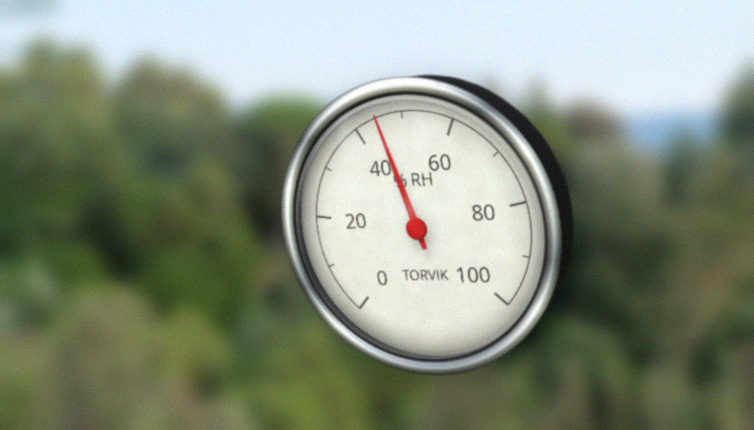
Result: 45 %
